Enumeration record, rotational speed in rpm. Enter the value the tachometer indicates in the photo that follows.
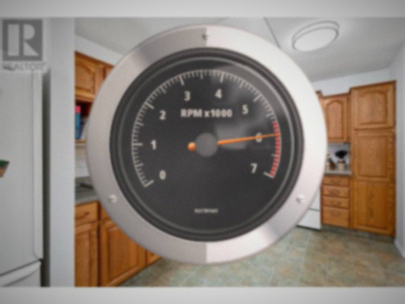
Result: 6000 rpm
